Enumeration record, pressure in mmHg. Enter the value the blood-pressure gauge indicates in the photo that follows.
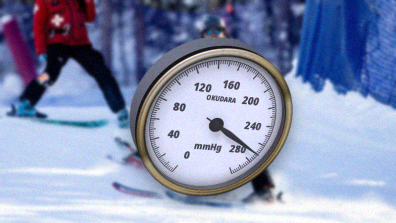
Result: 270 mmHg
